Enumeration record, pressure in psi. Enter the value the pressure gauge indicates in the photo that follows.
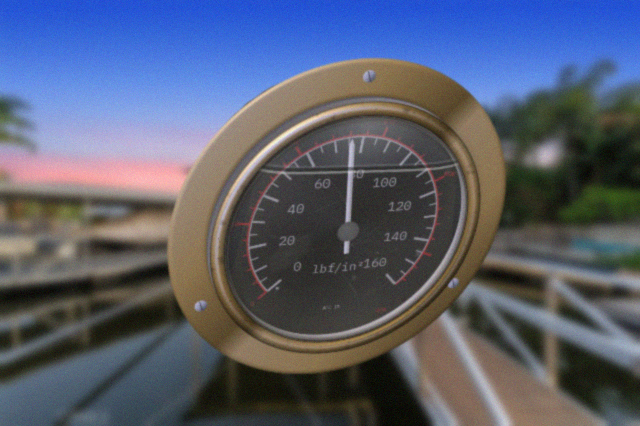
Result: 75 psi
